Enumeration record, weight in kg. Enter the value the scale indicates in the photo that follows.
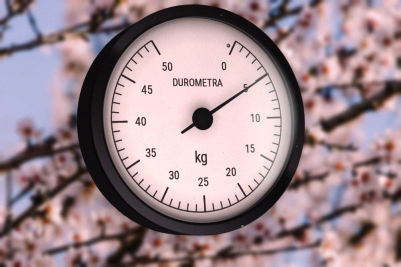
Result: 5 kg
